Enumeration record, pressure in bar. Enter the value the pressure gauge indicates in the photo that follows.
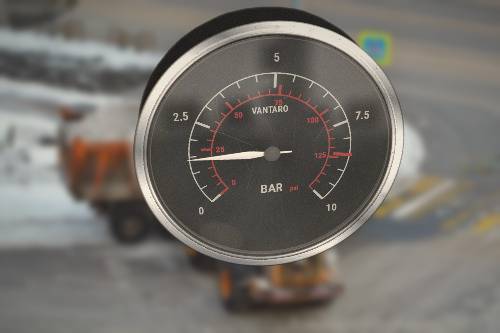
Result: 1.5 bar
